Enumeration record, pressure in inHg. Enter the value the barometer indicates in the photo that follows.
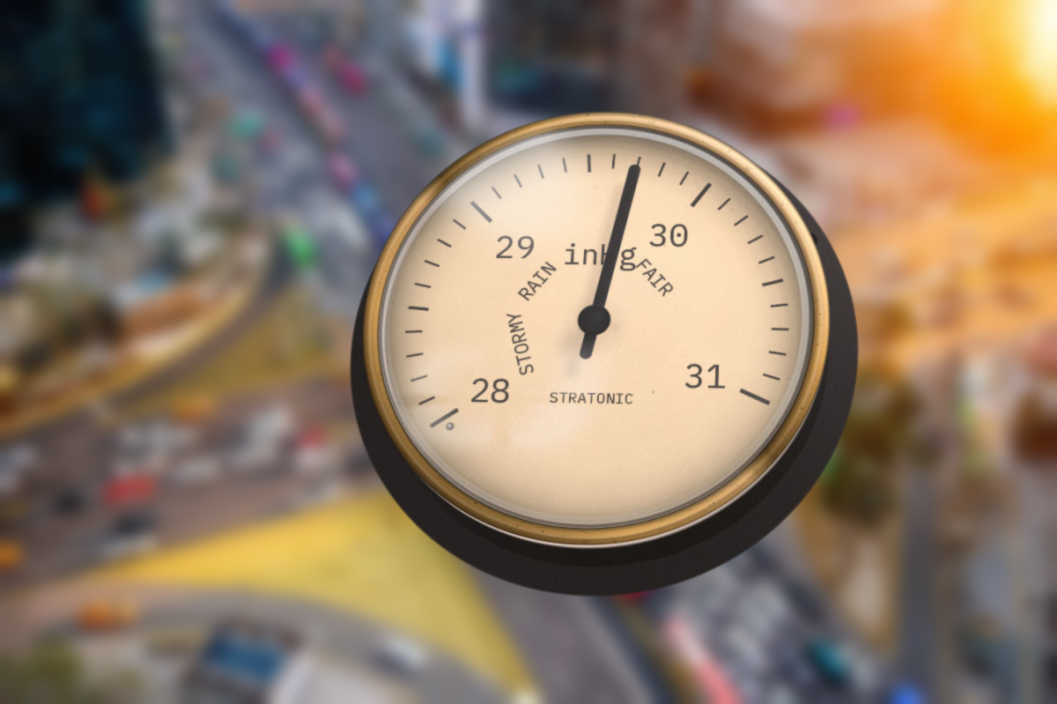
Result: 29.7 inHg
